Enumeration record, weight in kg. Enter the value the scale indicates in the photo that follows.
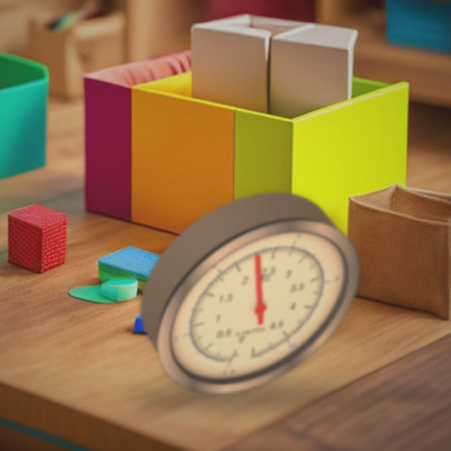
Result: 2.25 kg
